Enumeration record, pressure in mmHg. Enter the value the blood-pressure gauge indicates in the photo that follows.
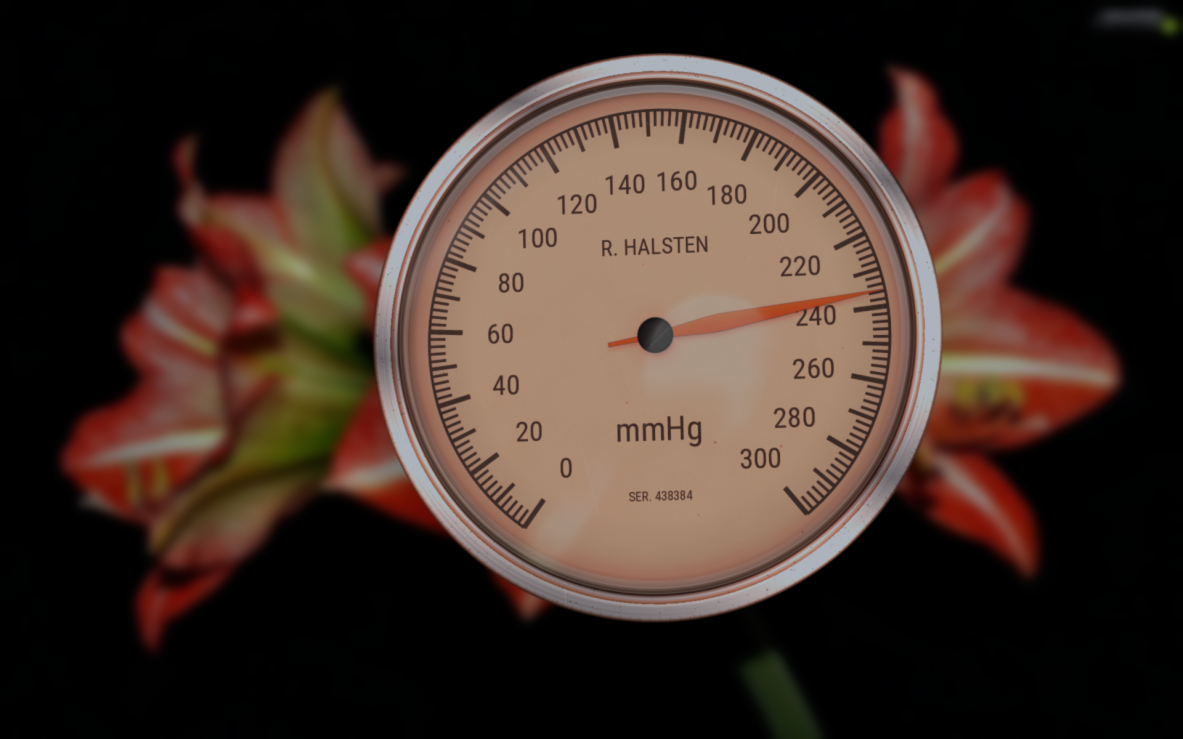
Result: 236 mmHg
